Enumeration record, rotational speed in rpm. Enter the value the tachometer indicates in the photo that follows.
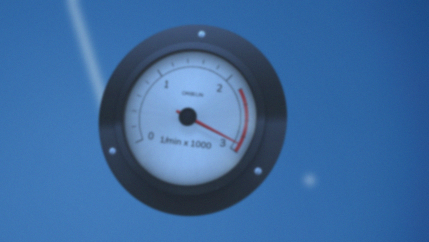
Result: 2900 rpm
